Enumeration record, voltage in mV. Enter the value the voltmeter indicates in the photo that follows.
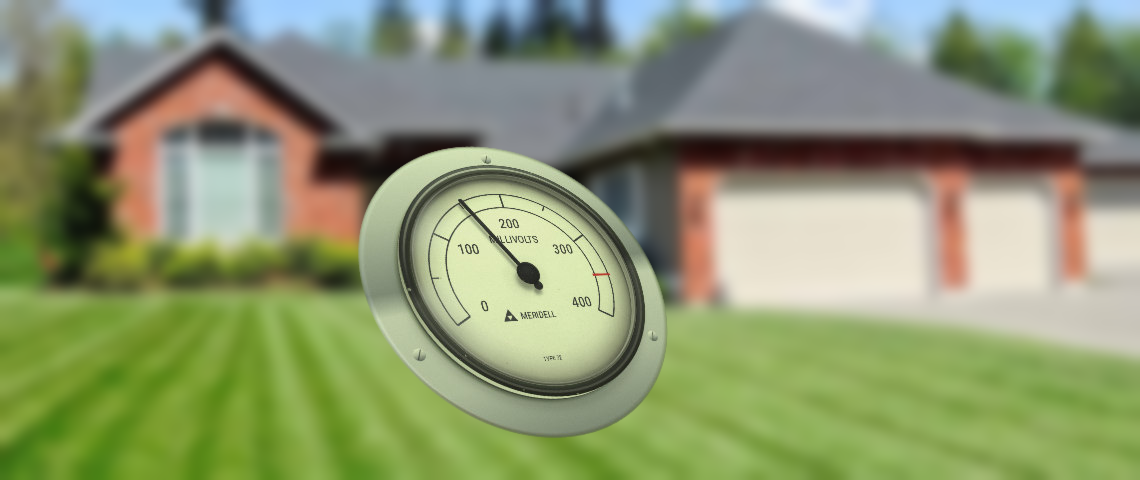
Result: 150 mV
